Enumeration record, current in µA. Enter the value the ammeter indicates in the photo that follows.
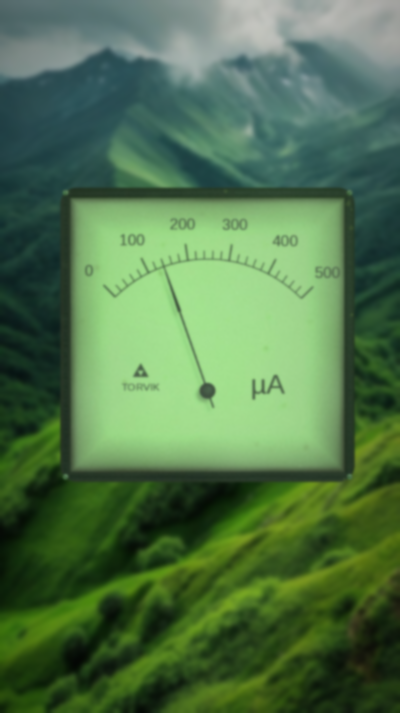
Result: 140 µA
